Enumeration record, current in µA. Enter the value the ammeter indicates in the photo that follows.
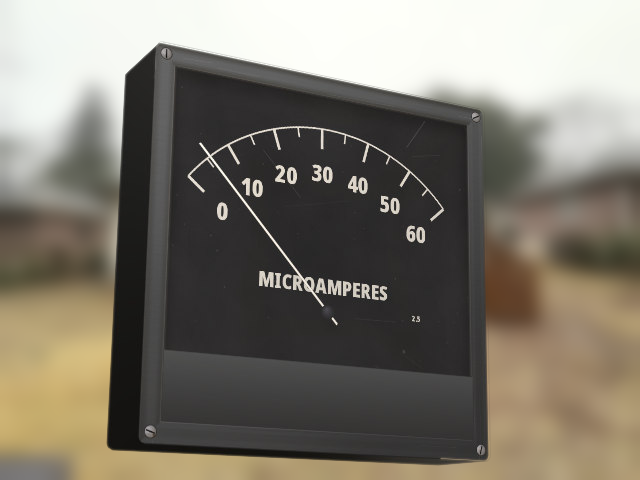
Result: 5 µA
